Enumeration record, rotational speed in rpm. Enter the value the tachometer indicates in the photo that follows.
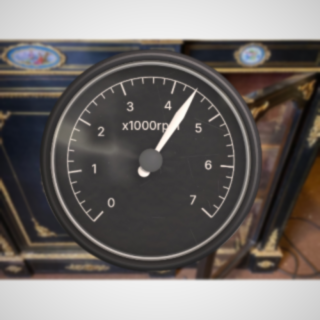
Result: 4400 rpm
